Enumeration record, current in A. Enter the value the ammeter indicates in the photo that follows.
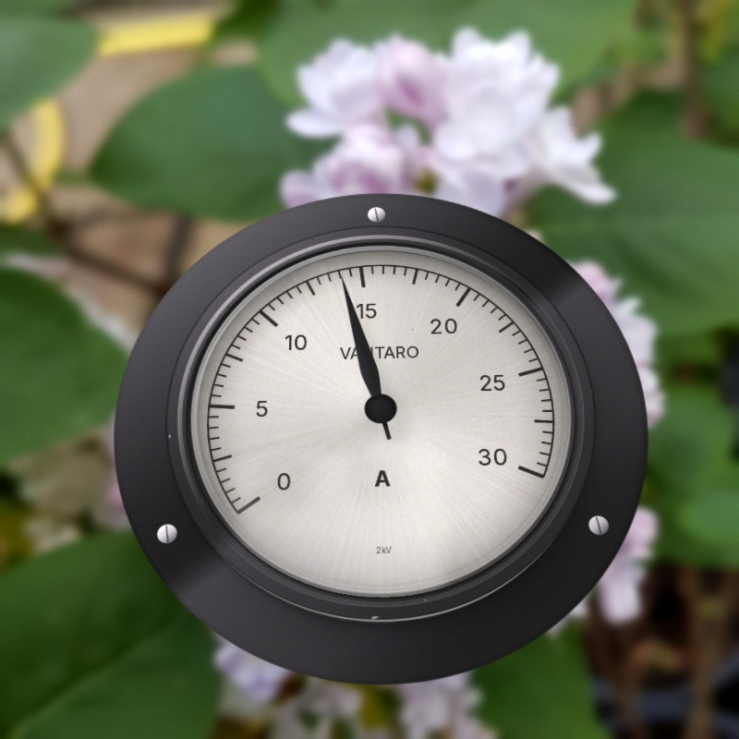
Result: 14 A
